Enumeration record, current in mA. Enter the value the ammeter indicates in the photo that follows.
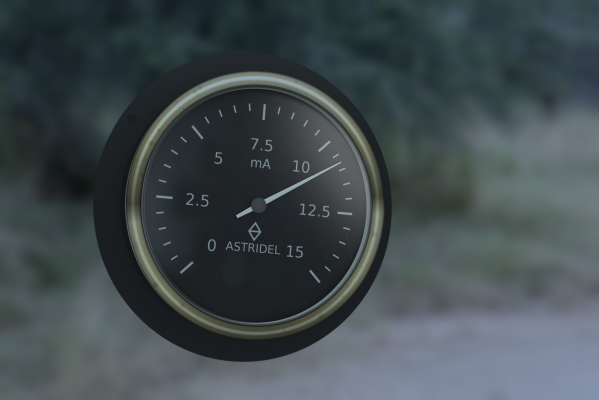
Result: 10.75 mA
